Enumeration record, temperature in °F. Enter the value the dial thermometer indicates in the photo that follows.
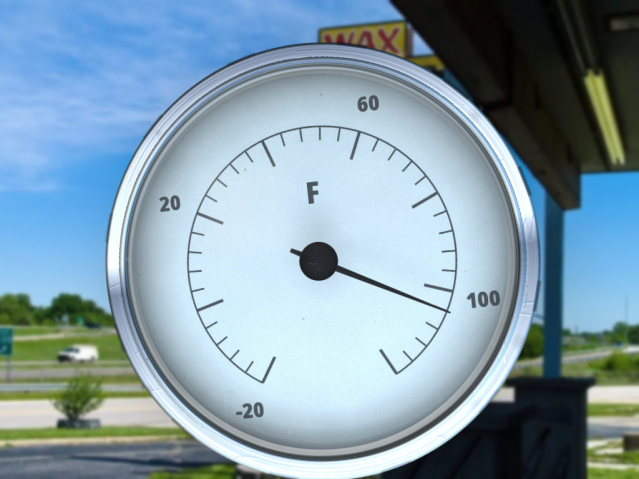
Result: 104 °F
